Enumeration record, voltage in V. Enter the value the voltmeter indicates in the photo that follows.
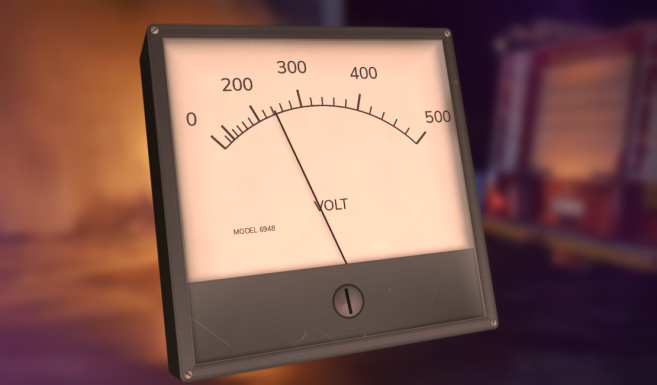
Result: 240 V
